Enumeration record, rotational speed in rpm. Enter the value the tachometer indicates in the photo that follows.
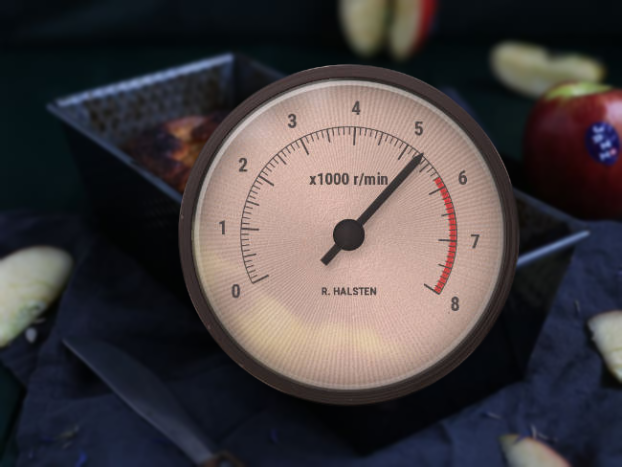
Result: 5300 rpm
